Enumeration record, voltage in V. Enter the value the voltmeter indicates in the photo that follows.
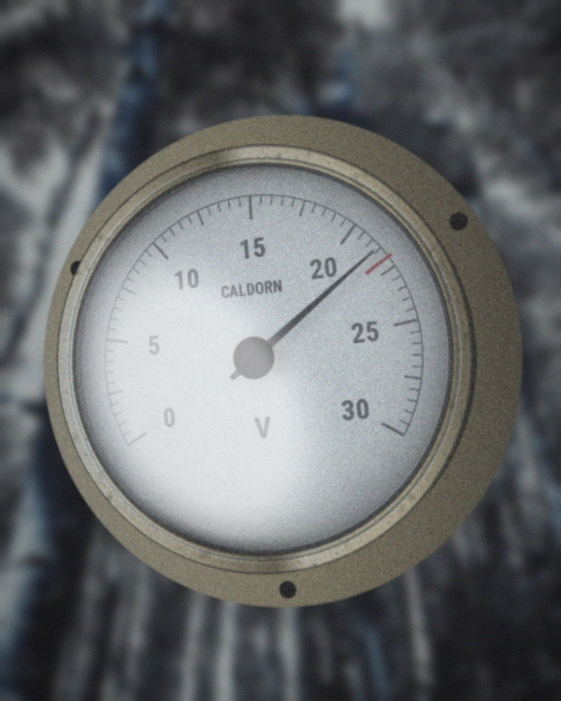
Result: 21.5 V
